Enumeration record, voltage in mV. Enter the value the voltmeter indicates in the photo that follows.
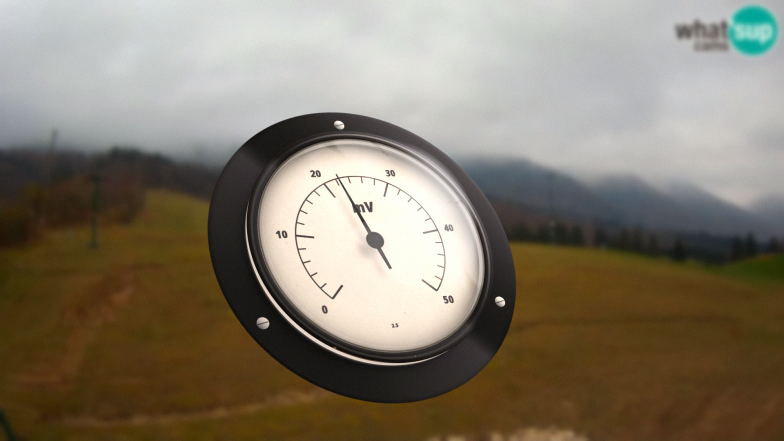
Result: 22 mV
